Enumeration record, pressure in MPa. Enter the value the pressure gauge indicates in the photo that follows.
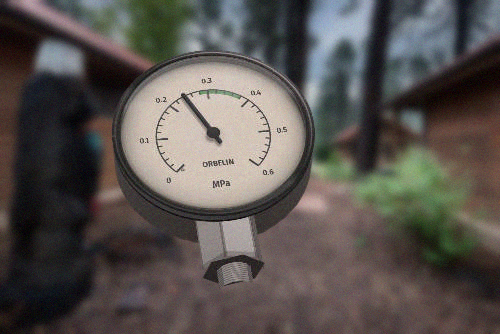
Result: 0.24 MPa
